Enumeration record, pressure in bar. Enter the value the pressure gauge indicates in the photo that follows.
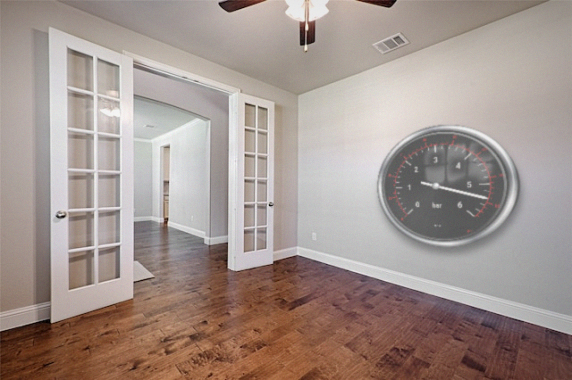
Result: 5.4 bar
